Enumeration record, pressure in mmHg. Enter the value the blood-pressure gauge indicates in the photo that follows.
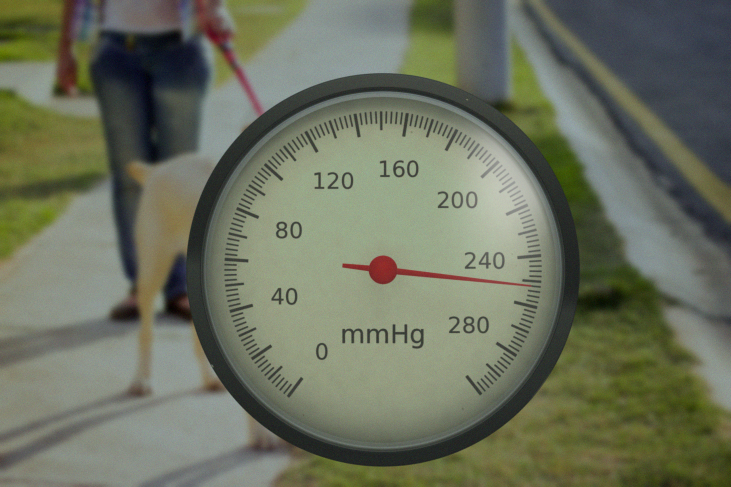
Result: 252 mmHg
